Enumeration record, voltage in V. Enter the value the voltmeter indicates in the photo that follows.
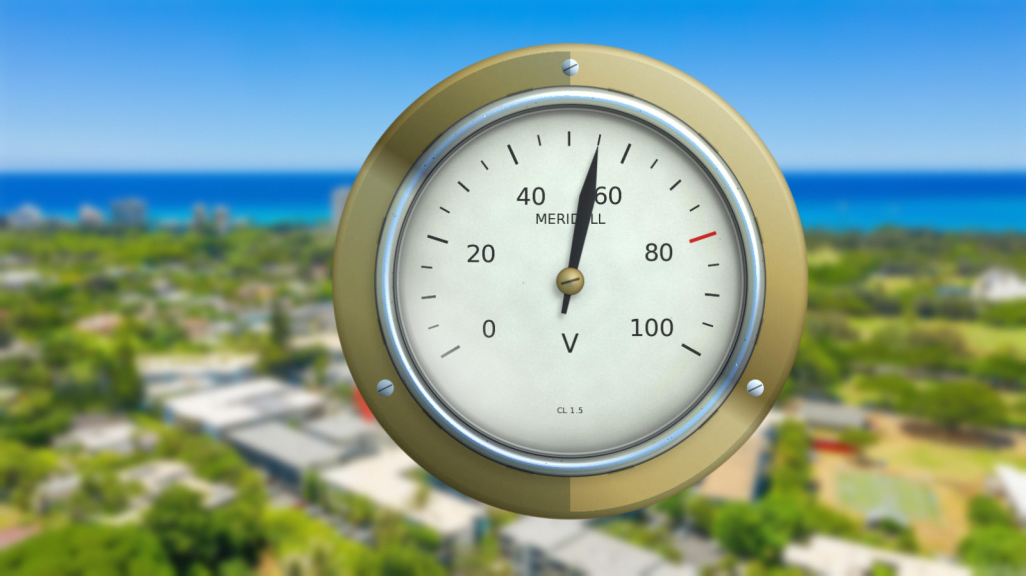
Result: 55 V
